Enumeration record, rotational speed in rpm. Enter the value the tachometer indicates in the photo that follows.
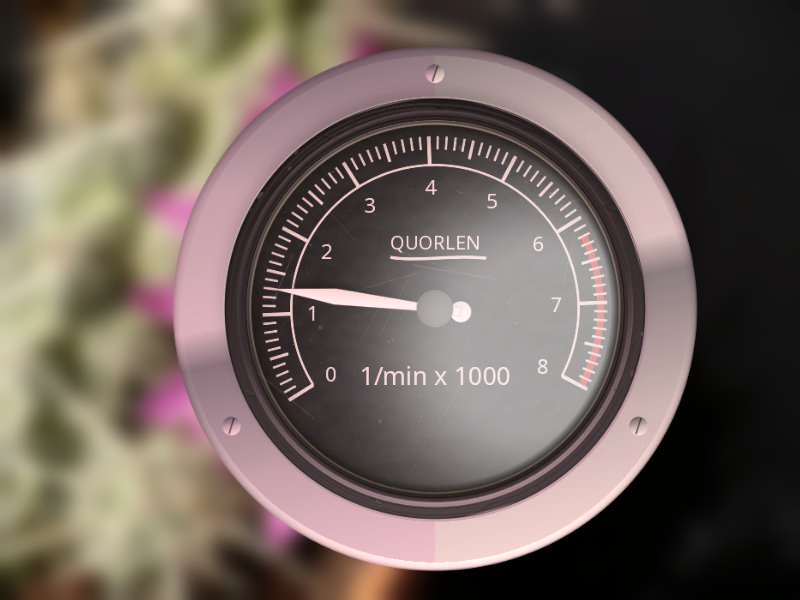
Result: 1300 rpm
